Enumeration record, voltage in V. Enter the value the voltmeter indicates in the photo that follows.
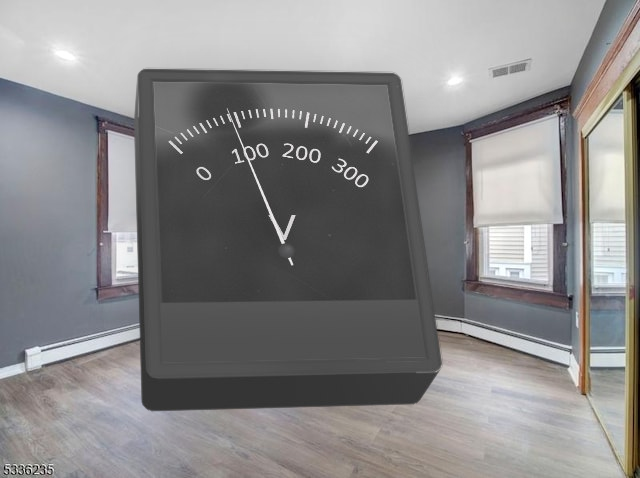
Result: 90 V
